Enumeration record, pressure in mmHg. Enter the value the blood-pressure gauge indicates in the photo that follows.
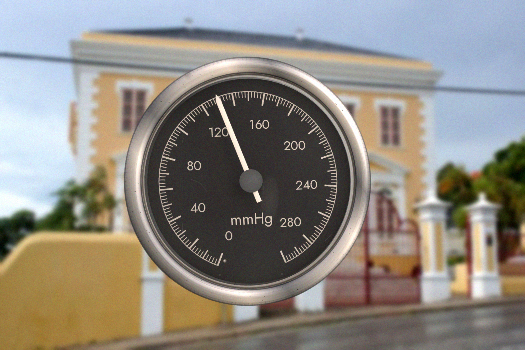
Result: 130 mmHg
